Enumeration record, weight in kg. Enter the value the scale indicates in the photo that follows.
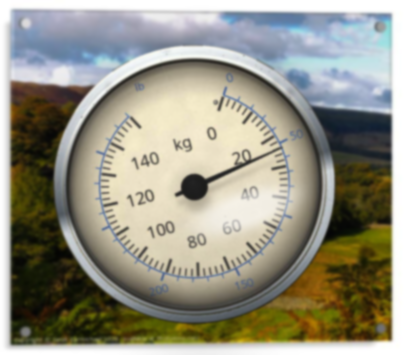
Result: 24 kg
